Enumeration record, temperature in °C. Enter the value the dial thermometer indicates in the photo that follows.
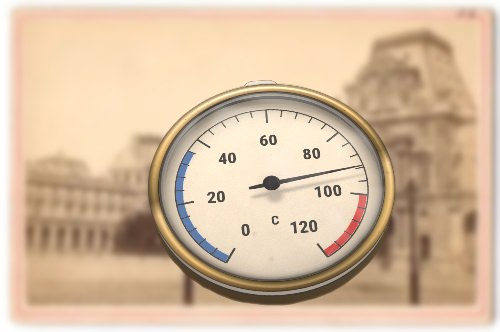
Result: 92 °C
